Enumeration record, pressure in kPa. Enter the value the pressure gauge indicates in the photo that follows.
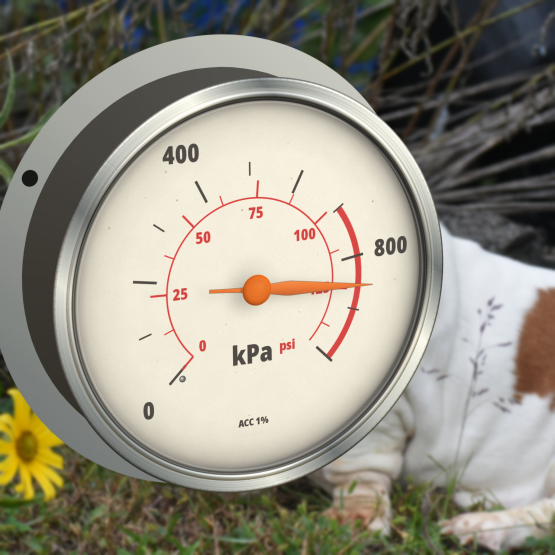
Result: 850 kPa
